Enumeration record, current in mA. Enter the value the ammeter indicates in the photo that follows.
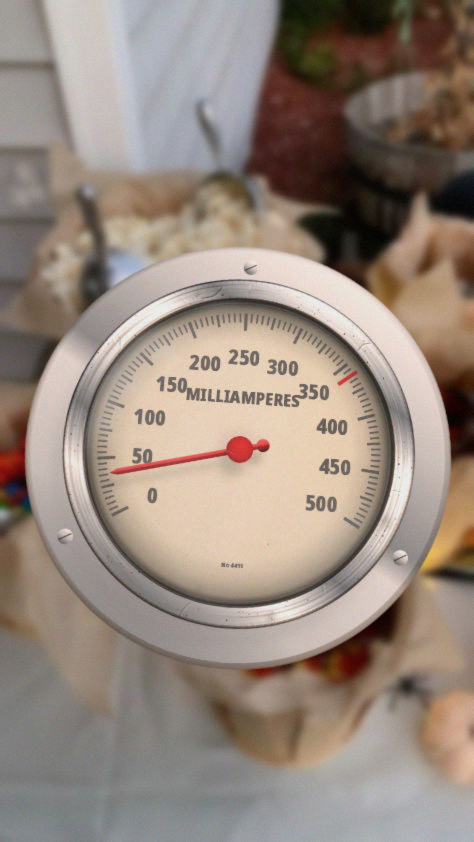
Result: 35 mA
